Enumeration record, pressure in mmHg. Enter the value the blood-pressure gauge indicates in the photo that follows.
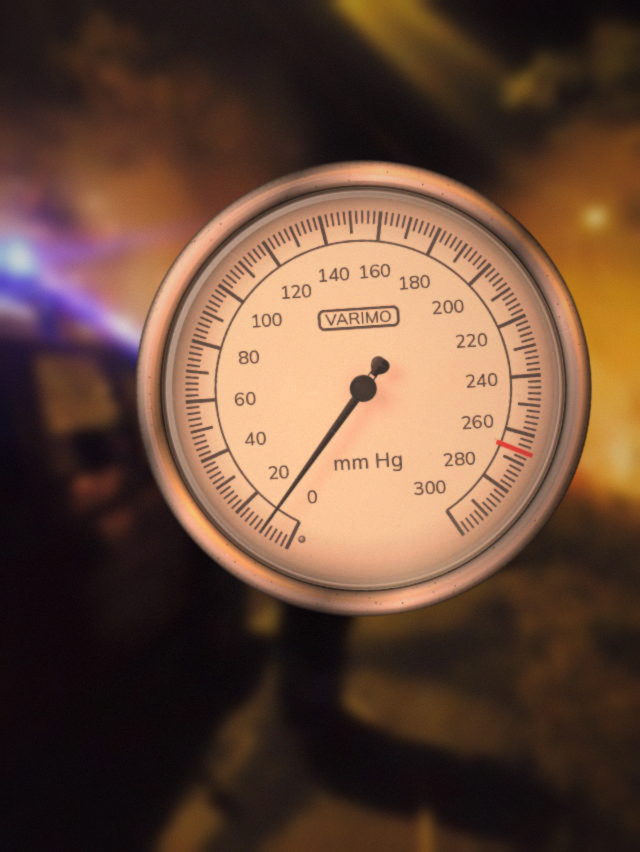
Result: 10 mmHg
